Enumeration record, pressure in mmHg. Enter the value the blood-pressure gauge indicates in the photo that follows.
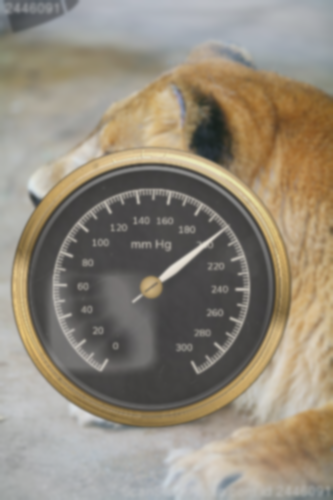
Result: 200 mmHg
